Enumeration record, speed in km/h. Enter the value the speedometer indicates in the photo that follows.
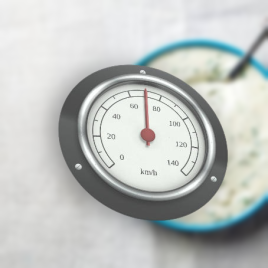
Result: 70 km/h
